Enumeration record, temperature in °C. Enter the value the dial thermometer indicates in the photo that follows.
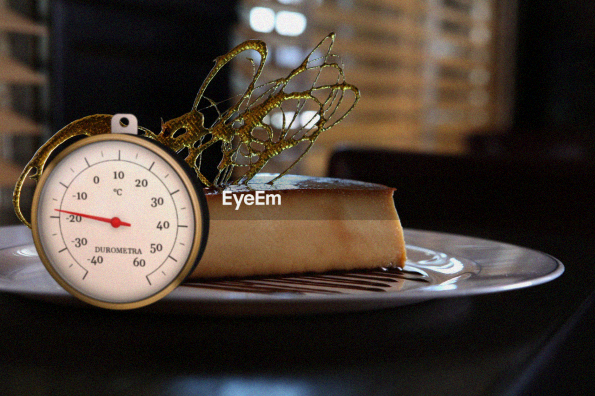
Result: -17.5 °C
